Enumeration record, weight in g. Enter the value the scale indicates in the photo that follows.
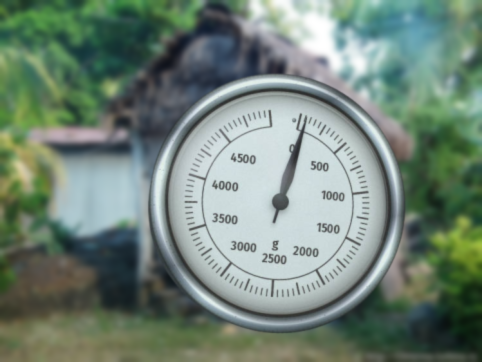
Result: 50 g
